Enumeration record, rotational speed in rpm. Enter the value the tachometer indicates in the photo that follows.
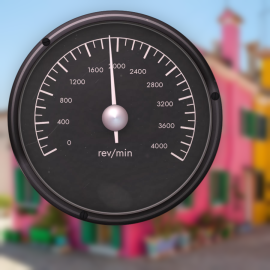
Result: 1900 rpm
